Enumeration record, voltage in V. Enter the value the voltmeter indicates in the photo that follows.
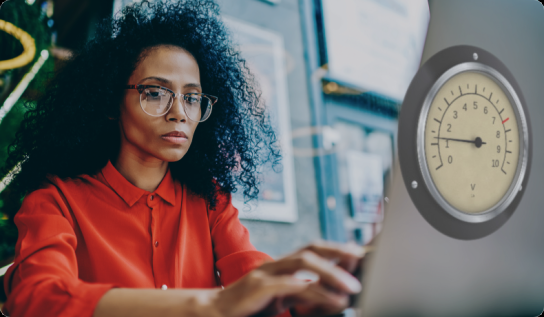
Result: 1.25 V
